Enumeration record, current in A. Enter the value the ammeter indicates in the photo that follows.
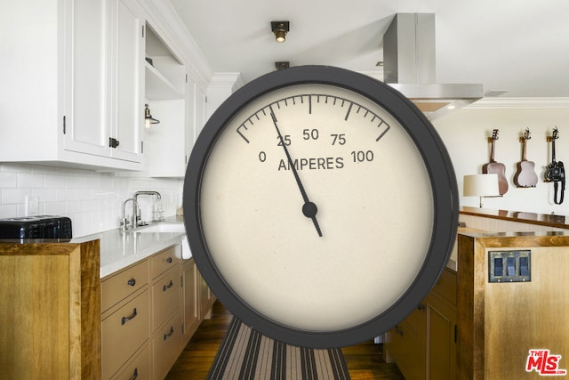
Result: 25 A
